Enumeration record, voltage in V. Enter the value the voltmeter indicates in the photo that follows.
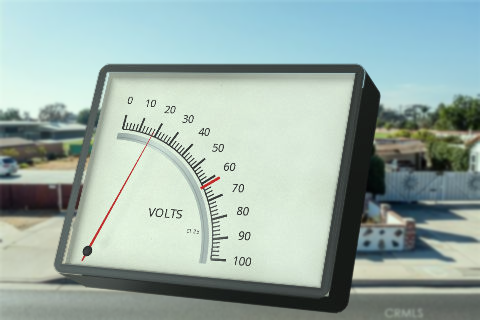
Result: 20 V
